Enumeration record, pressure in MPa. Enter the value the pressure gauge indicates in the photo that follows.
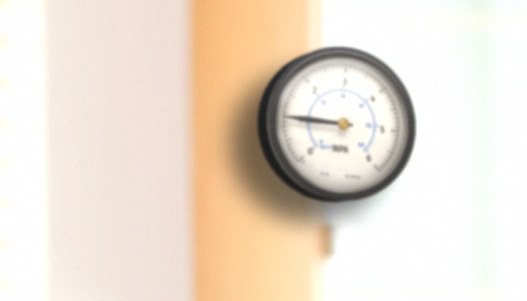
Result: 1 MPa
